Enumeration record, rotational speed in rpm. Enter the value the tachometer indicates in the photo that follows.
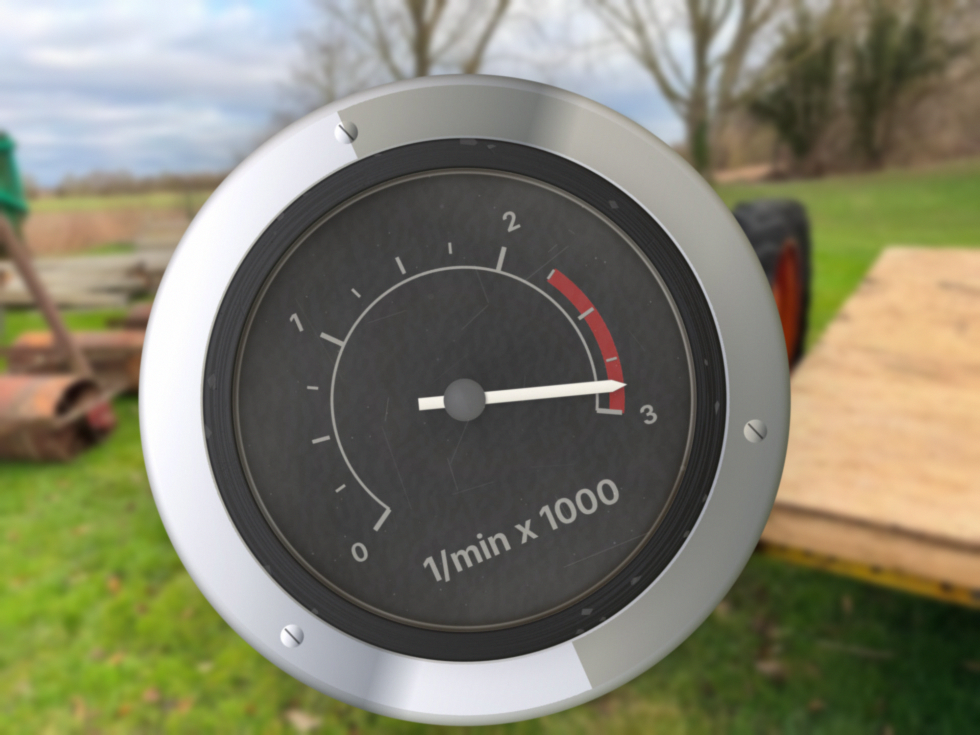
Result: 2875 rpm
